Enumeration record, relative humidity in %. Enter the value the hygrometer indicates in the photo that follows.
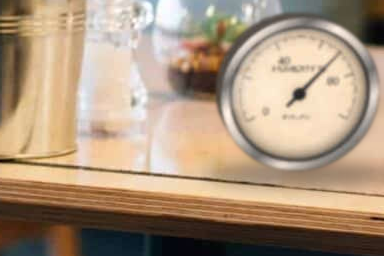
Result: 68 %
